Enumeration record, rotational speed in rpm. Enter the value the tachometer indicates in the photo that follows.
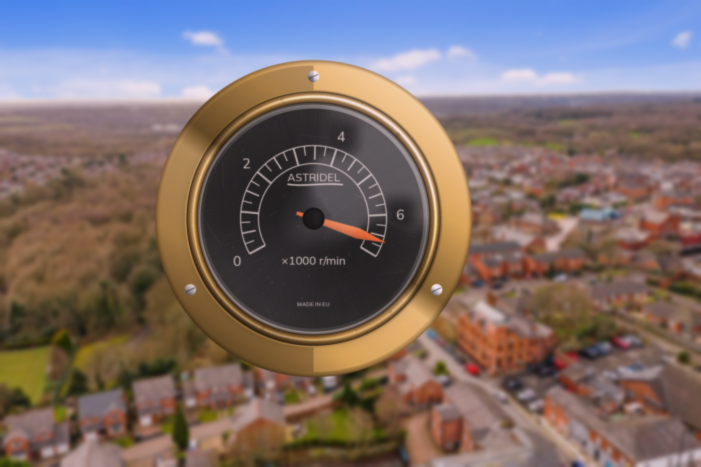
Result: 6625 rpm
